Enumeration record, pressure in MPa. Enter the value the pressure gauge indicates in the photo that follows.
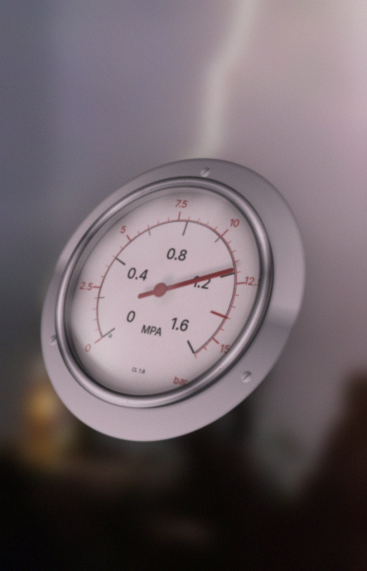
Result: 1.2 MPa
